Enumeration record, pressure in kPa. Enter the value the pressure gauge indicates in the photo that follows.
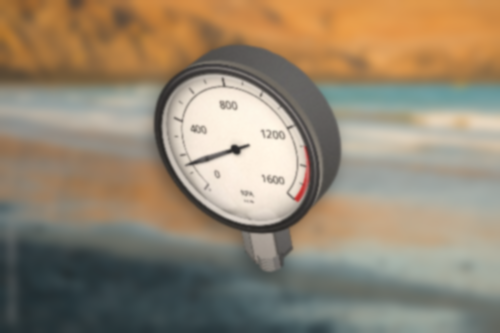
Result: 150 kPa
